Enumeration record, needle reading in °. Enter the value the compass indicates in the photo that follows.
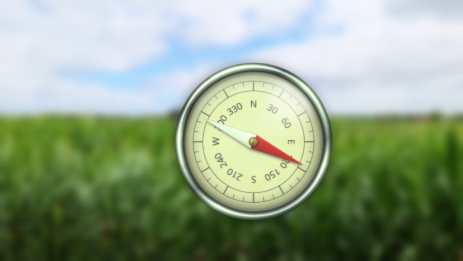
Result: 115 °
